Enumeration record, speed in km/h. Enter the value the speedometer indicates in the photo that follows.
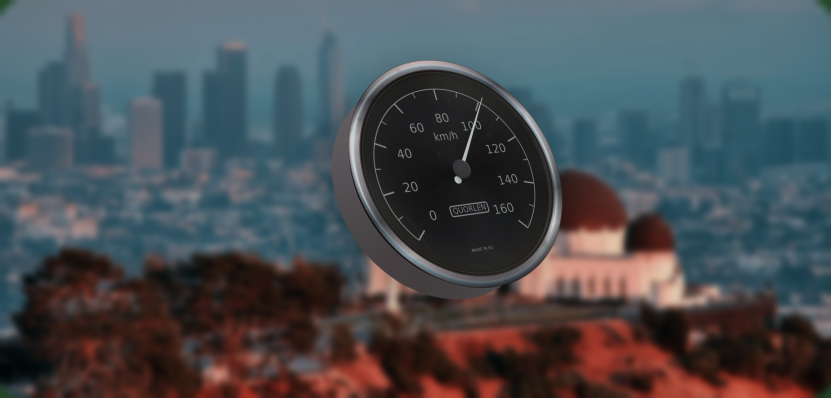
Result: 100 km/h
